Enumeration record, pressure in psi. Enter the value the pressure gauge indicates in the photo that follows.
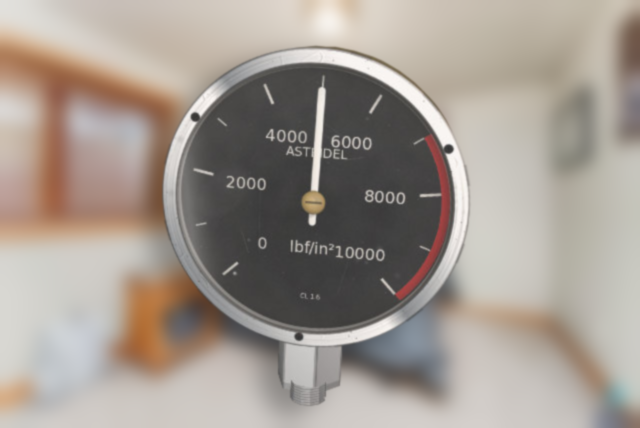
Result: 5000 psi
